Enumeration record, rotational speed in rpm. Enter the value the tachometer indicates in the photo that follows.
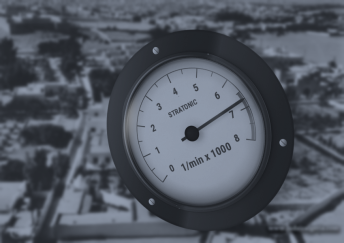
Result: 6750 rpm
